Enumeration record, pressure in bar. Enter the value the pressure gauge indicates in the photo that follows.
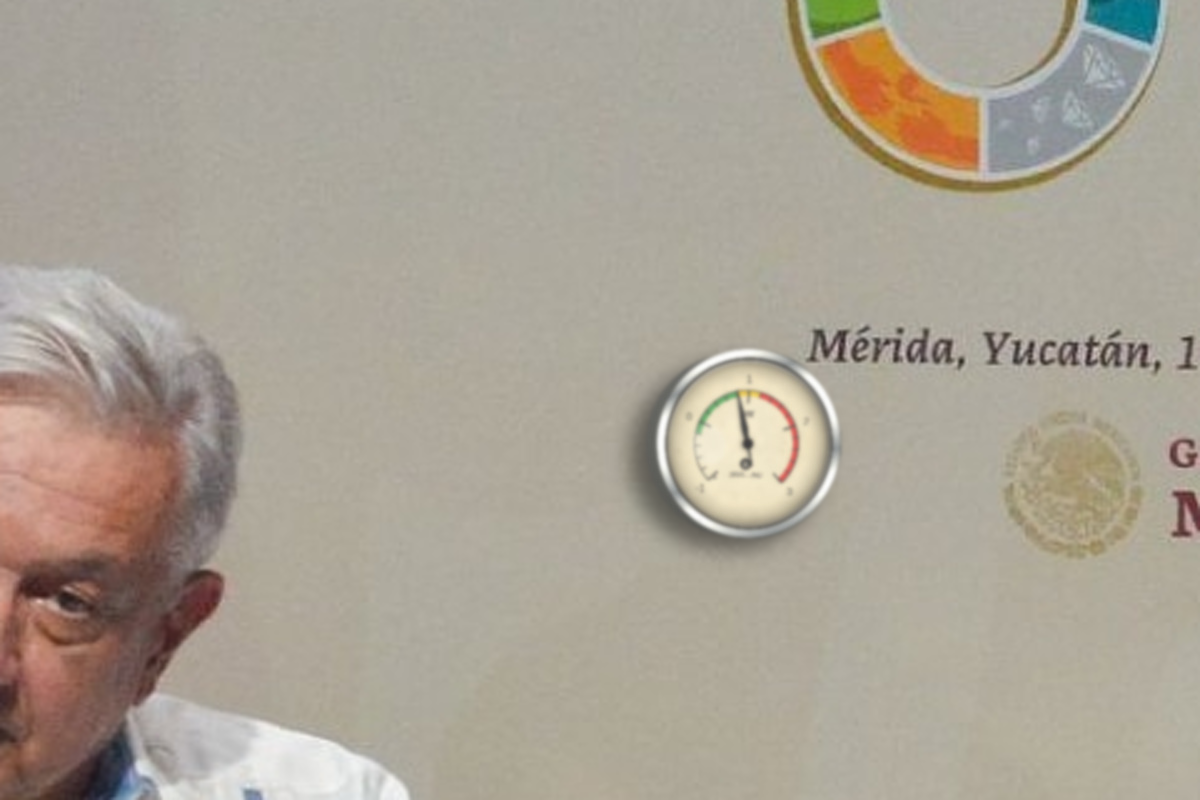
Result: 0.8 bar
